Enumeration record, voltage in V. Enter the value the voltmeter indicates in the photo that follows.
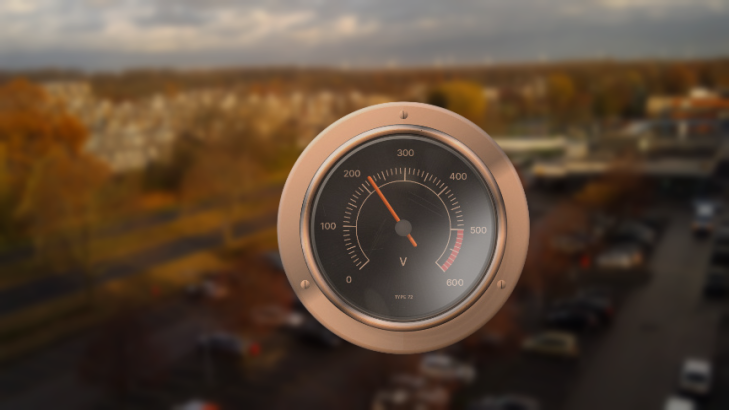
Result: 220 V
